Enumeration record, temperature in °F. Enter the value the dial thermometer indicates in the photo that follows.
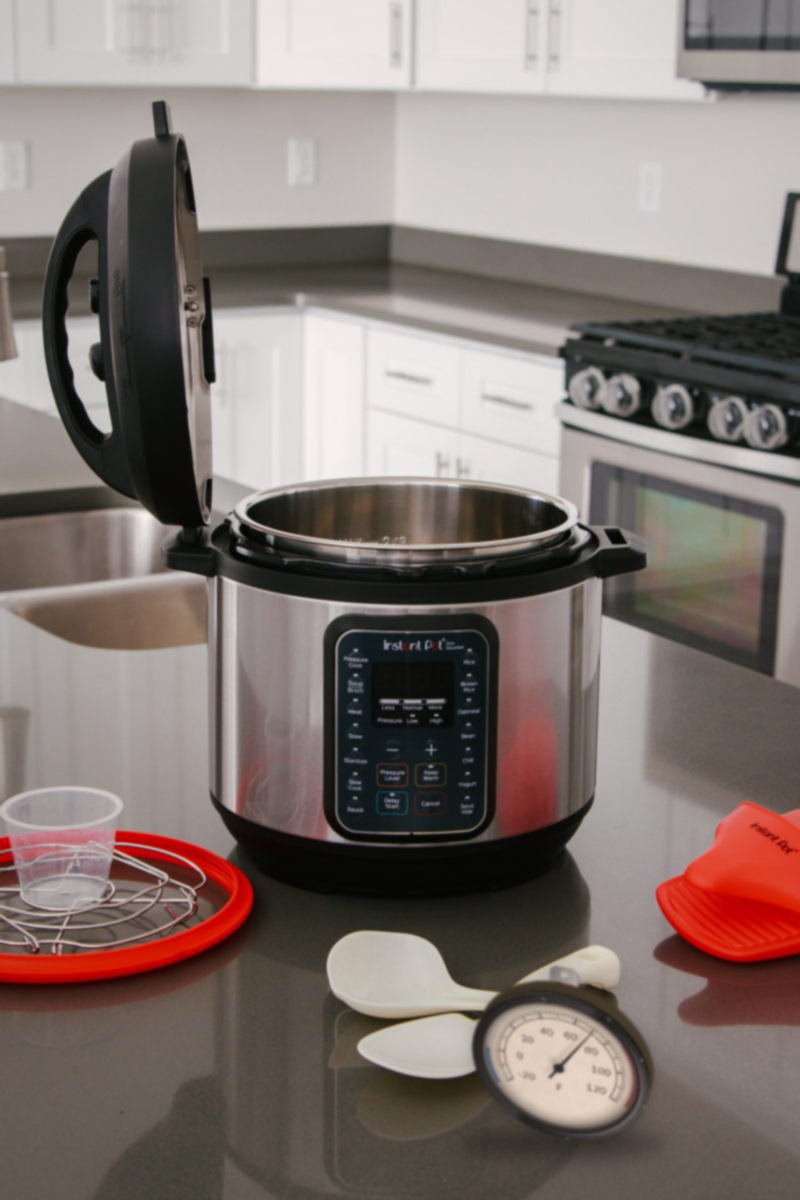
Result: 70 °F
